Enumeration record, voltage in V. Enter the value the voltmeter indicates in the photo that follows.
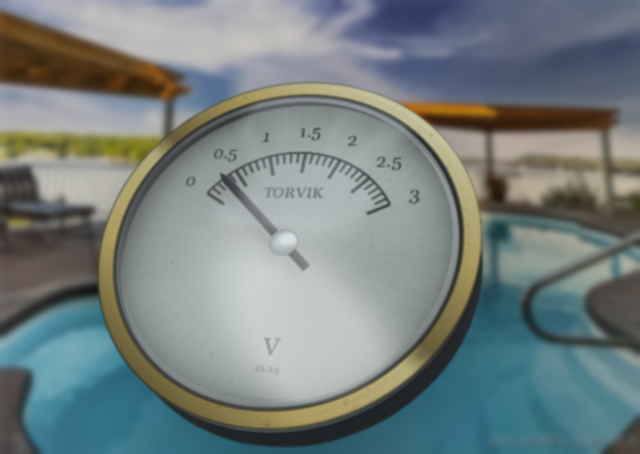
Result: 0.3 V
